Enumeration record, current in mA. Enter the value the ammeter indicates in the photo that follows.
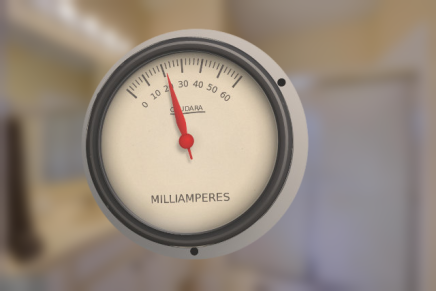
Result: 22 mA
